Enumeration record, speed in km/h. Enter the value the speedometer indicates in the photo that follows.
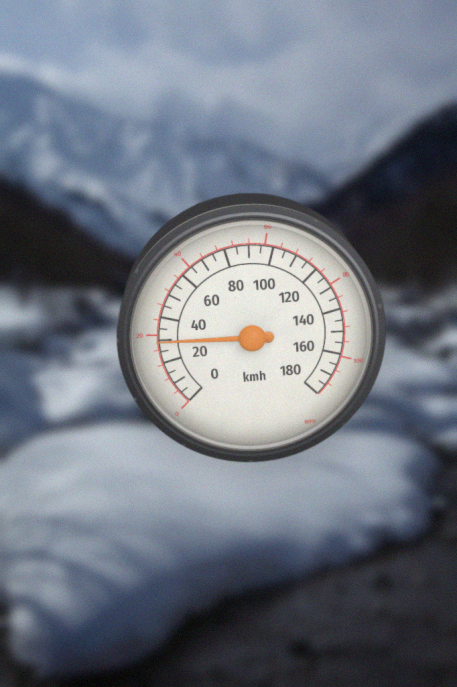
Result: 30 km/h
